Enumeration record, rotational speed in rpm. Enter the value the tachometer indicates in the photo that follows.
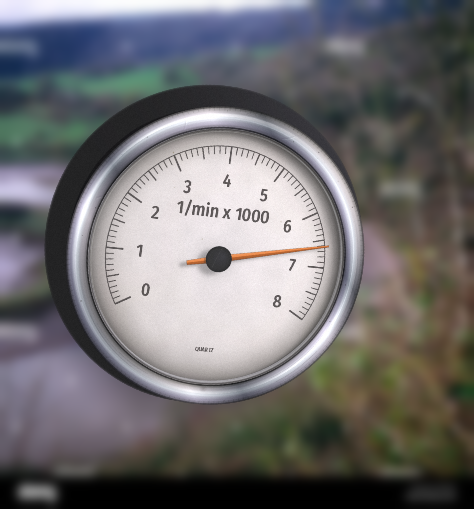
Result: 6600 rpm
